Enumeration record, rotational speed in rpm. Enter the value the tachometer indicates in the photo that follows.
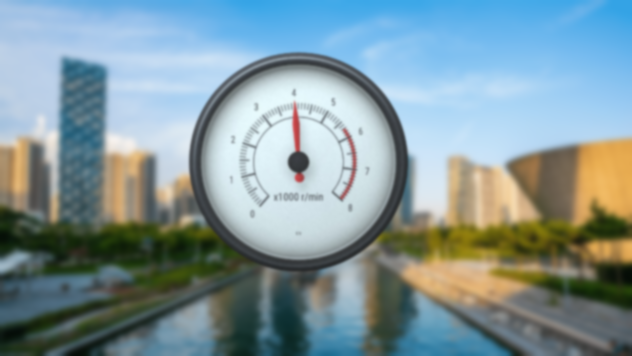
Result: 4000 rpm
